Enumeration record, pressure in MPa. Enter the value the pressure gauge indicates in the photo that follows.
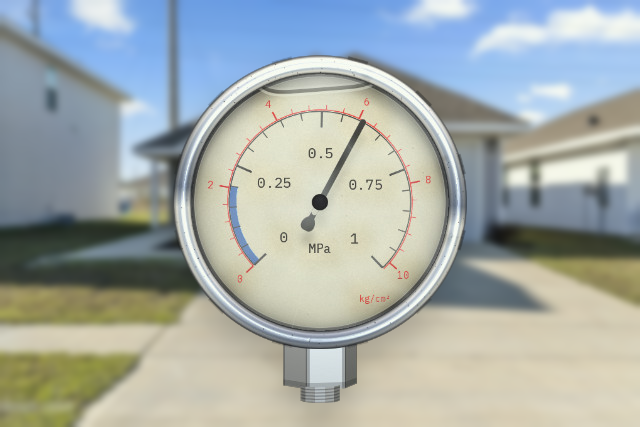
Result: 0.6 MPa
